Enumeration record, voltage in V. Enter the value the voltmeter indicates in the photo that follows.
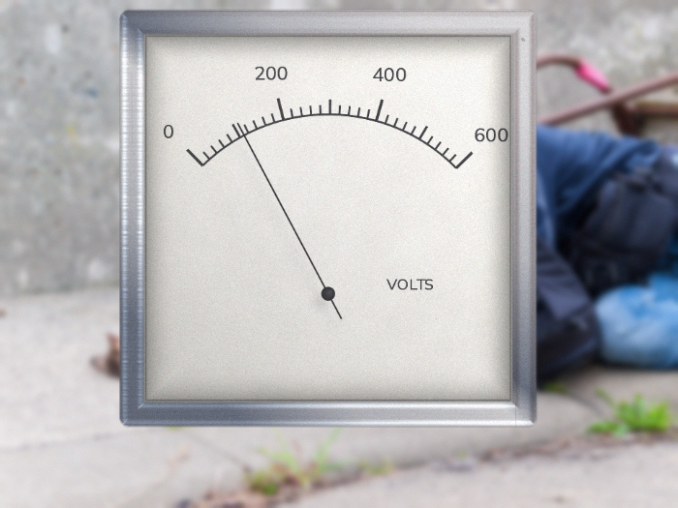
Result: 110 V
